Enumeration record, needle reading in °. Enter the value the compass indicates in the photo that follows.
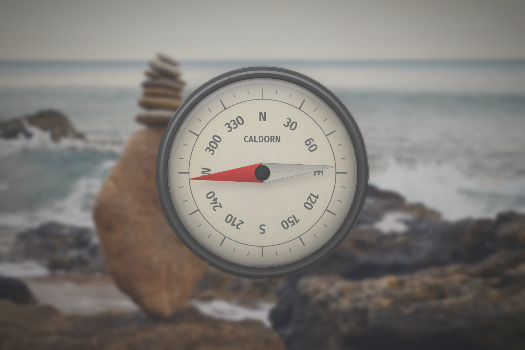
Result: 265 °
